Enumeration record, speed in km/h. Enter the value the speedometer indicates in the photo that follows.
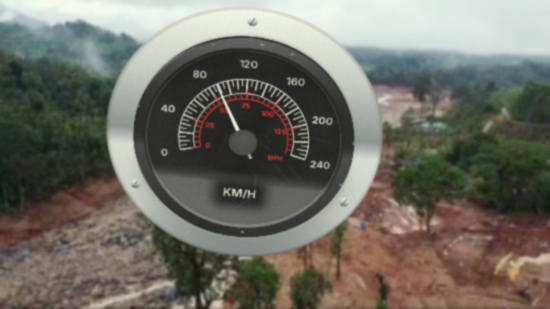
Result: 90 km/h
